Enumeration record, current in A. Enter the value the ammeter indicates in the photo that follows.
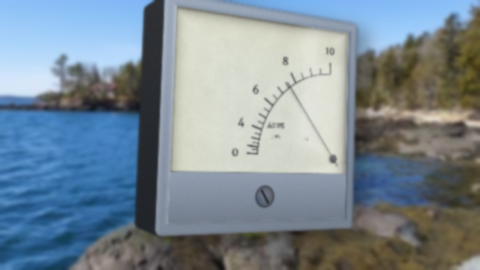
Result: 7.5 A
